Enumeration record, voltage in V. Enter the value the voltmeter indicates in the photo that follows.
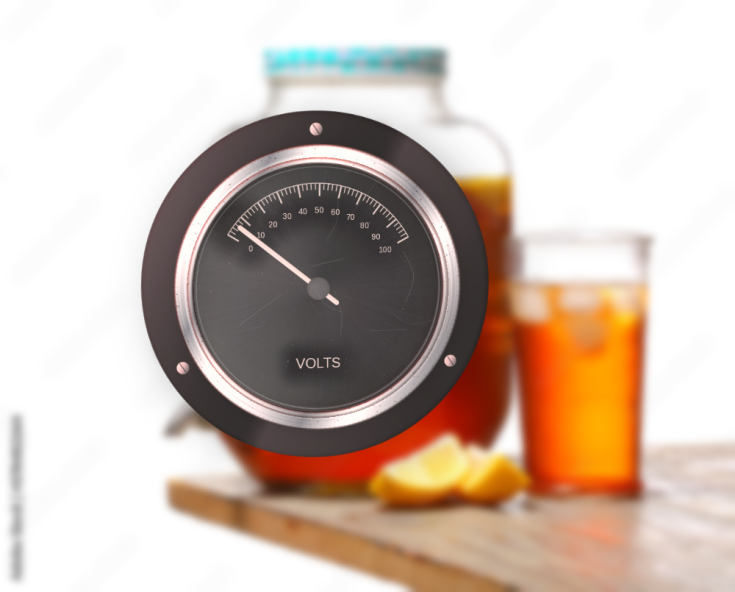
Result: 6 V
